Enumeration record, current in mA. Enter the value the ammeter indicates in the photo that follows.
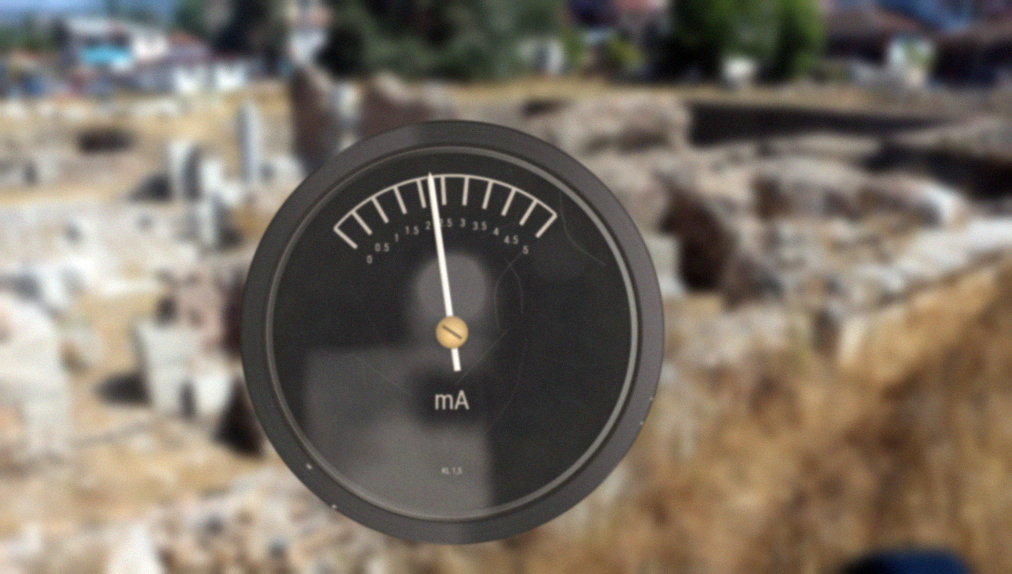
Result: 2.25 mA
